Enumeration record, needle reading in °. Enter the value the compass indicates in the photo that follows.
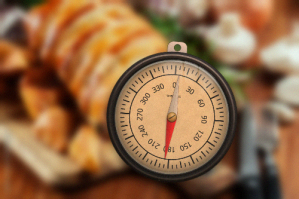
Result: 185 °
